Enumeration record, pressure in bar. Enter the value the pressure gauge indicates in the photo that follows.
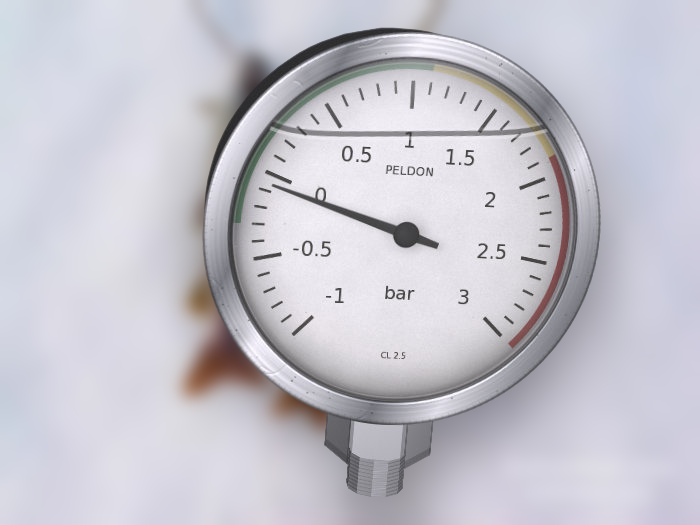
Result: -0.05 bar
